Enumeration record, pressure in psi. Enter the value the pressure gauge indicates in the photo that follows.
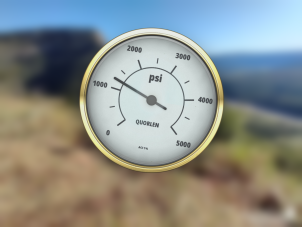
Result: 1250 psi
